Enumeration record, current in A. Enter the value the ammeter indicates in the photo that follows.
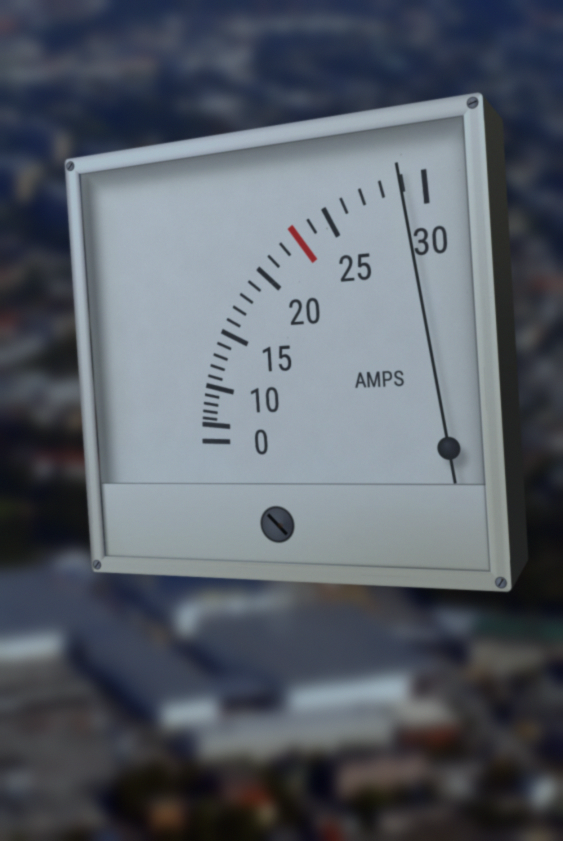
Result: 29 A
